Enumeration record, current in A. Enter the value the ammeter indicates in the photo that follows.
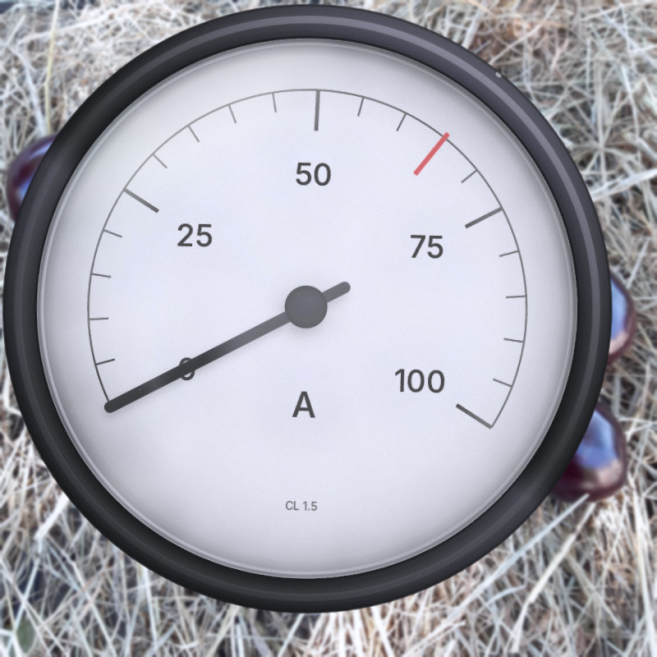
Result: 0 A
